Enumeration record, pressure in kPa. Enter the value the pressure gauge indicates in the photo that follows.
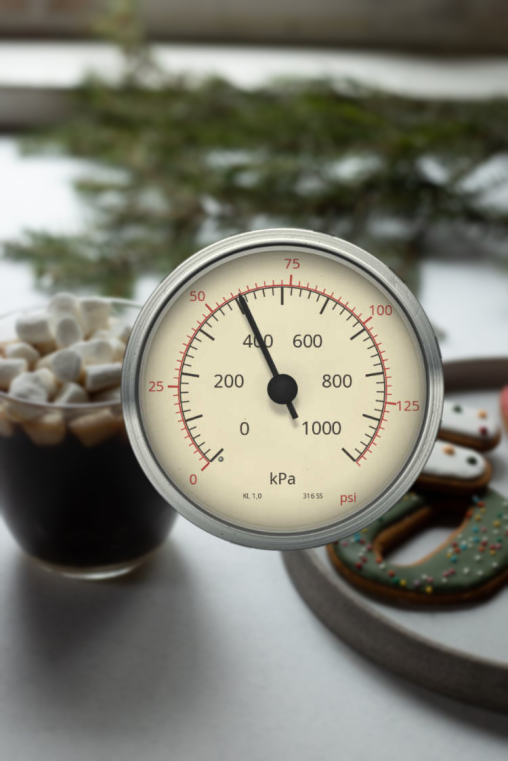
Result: 410 kPa
